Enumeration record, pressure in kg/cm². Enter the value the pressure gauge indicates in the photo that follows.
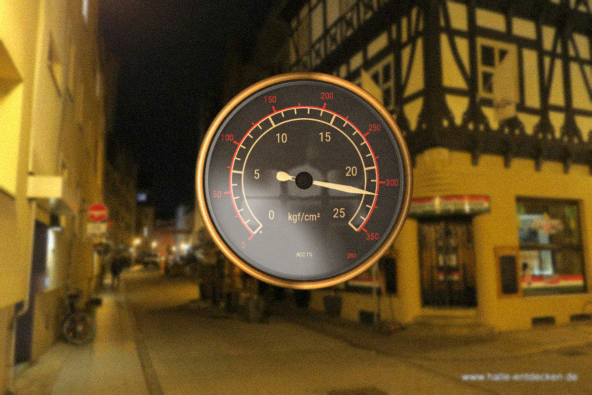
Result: 22 kg/cm²
